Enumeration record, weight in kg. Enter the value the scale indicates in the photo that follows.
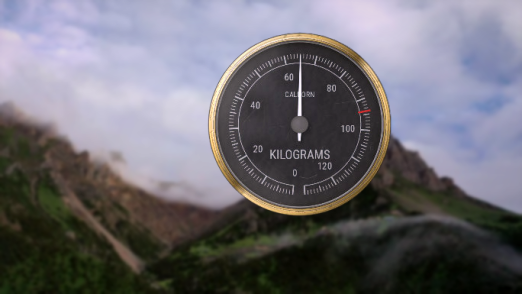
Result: 65 kg
